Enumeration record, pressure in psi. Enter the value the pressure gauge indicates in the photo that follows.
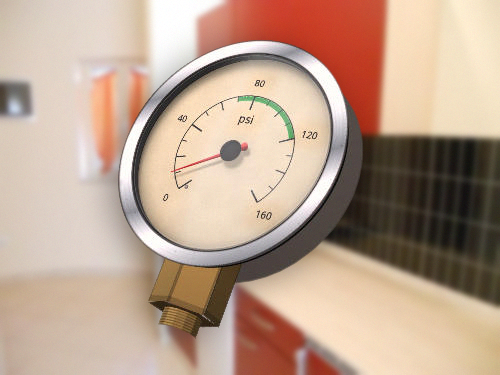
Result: 10 psi
